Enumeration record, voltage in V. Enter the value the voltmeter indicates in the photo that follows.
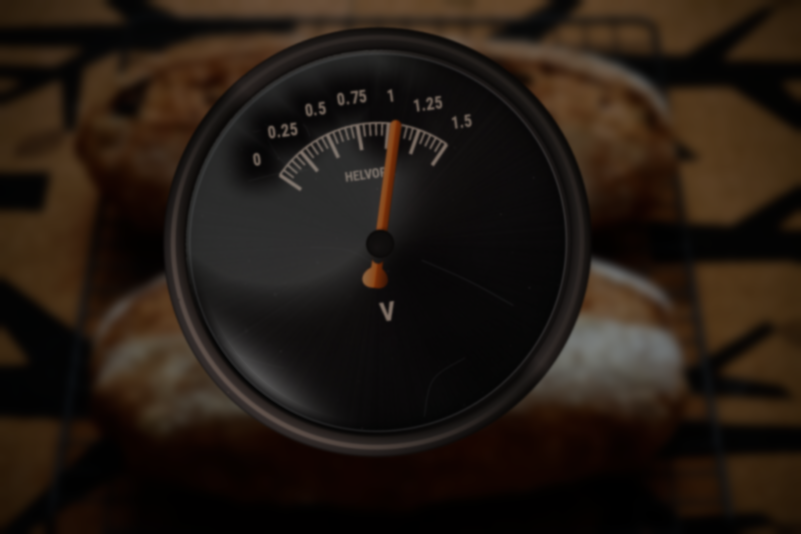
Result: 1.05 V
